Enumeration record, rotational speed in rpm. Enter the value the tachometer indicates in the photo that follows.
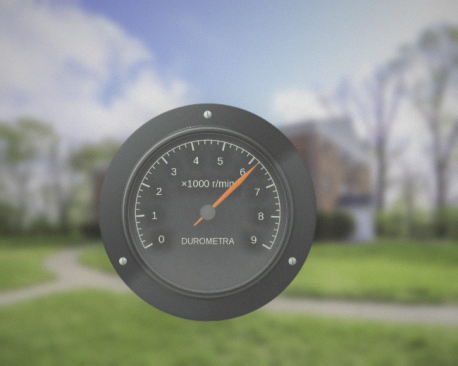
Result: 6200 rpm
